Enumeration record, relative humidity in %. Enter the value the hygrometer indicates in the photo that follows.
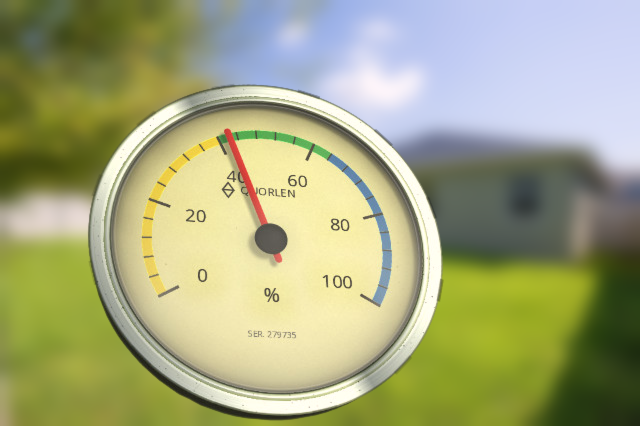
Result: 42 %
